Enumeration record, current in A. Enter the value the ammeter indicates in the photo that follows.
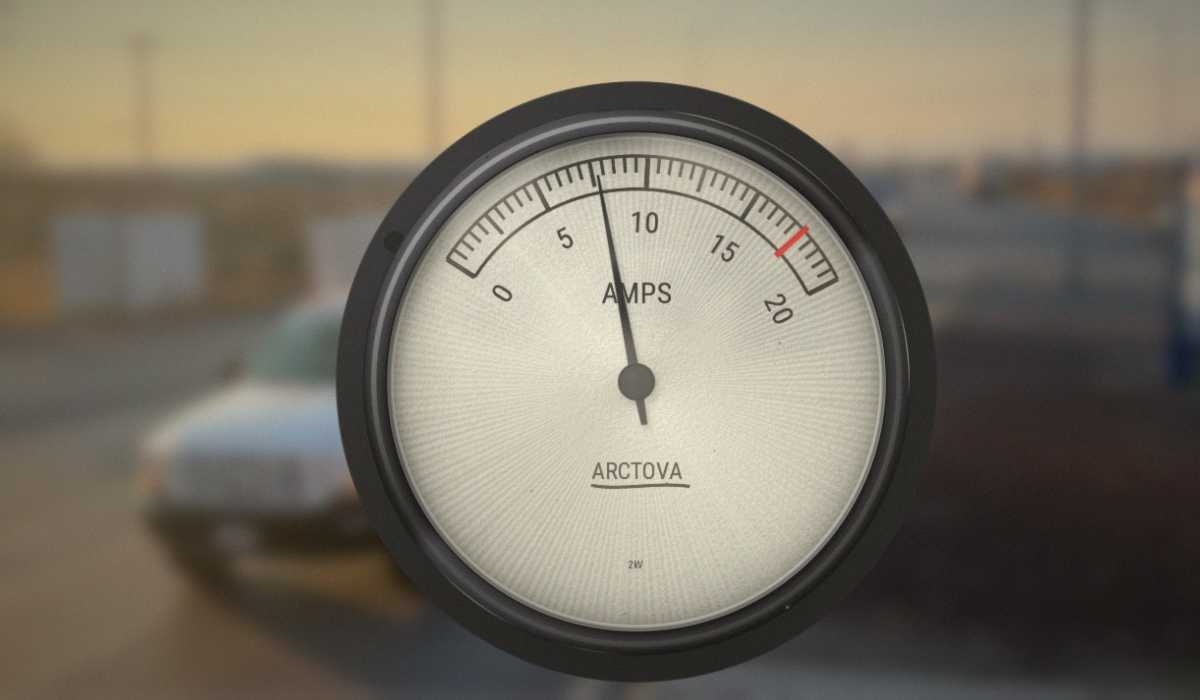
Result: 7.75 A
